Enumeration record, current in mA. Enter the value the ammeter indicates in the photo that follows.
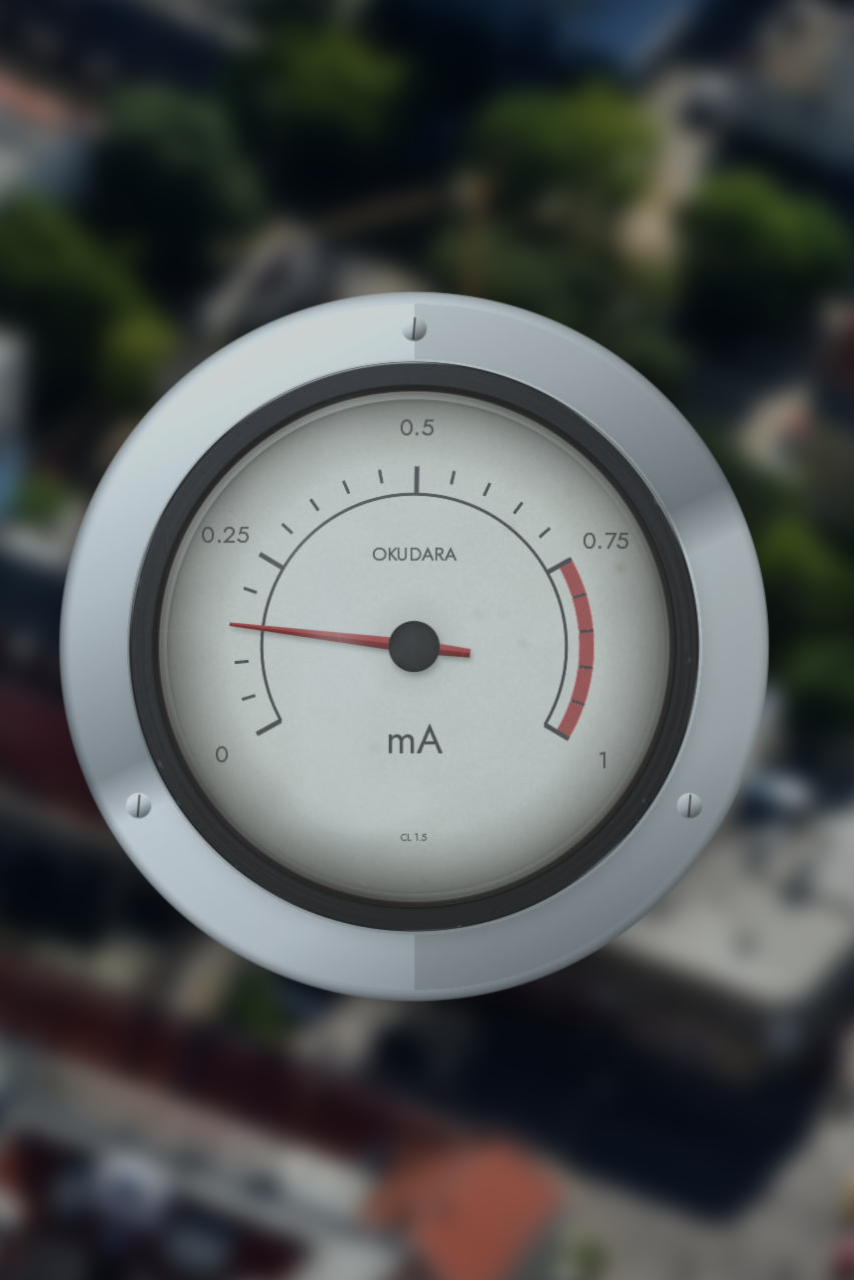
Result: 0.15 mA
